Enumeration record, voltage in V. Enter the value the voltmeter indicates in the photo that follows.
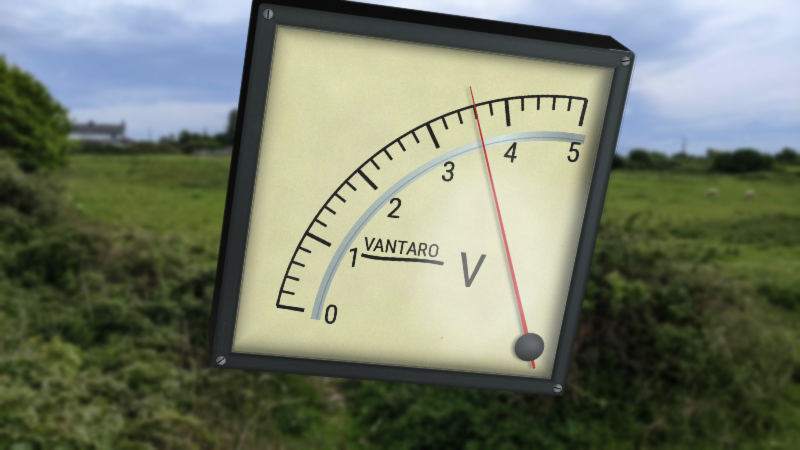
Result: 3.6 V
